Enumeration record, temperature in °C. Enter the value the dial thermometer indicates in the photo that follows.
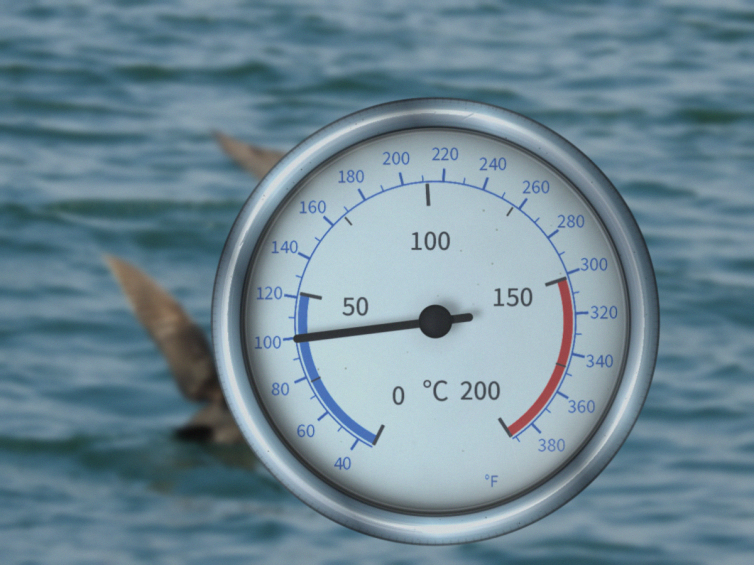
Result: 37.5 °C
